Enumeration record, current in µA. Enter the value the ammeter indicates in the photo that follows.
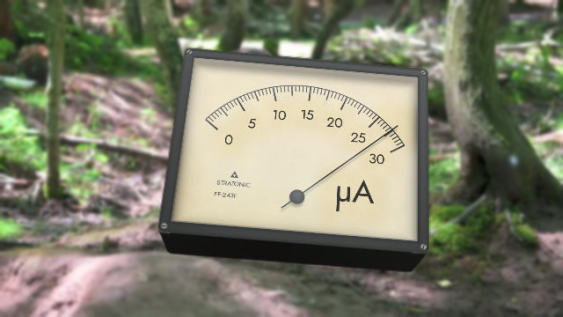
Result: 27.5 µA
